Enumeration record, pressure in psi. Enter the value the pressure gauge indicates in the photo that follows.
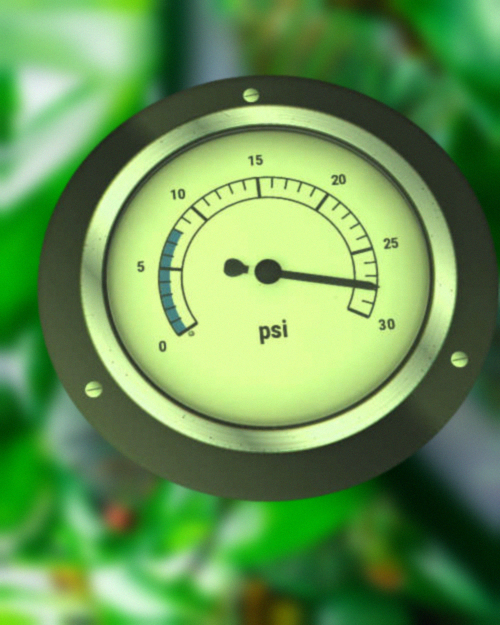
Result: 28 psi
